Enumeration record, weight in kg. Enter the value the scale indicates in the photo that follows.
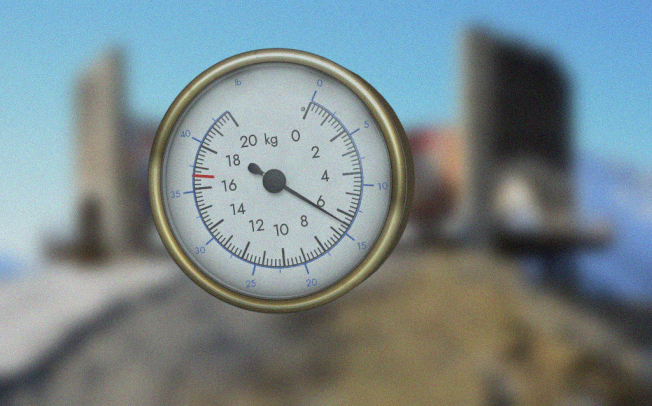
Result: 6.4 kg
